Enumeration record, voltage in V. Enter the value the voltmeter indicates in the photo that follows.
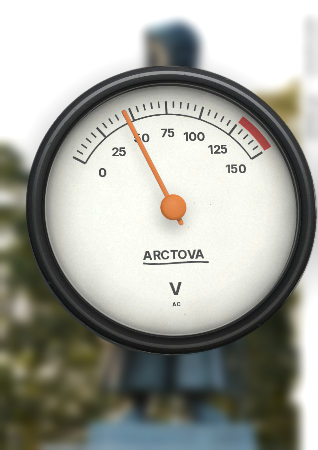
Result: 45 V
